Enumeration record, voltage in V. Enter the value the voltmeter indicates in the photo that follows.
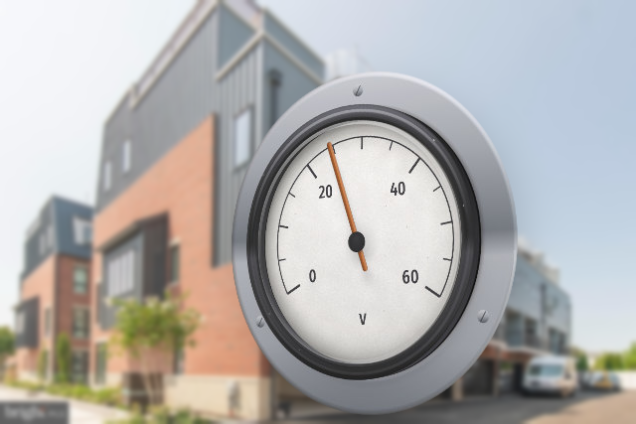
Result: 25 V
